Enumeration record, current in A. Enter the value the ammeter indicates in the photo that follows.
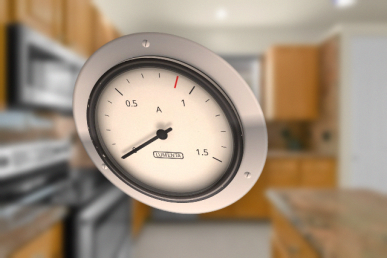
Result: 0 A
